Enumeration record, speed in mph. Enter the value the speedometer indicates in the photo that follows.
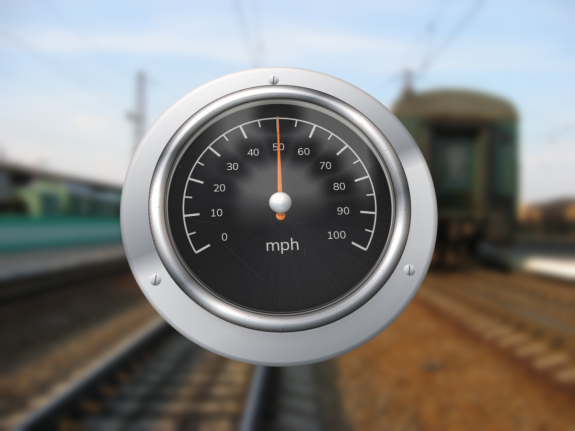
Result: 50 mph
